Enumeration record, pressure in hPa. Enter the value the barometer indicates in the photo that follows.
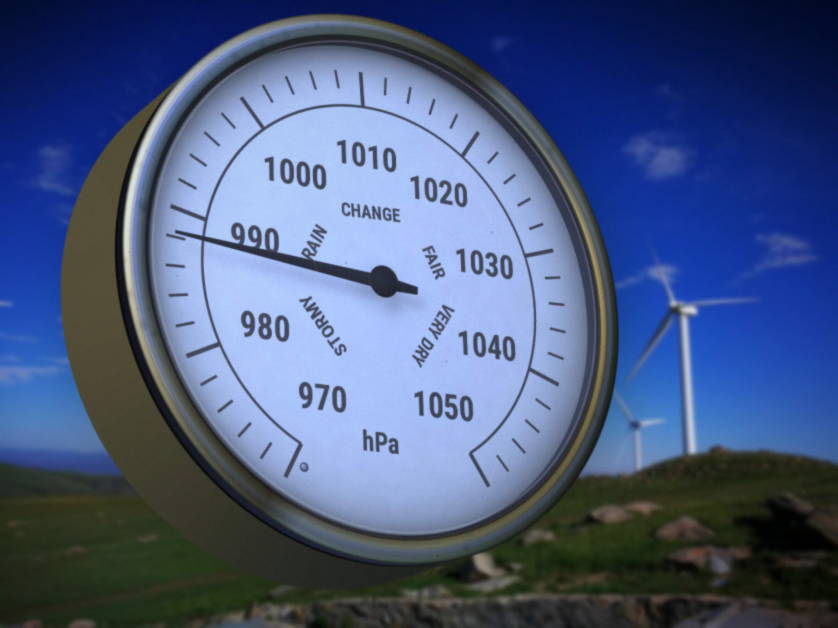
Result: 988 hPa
